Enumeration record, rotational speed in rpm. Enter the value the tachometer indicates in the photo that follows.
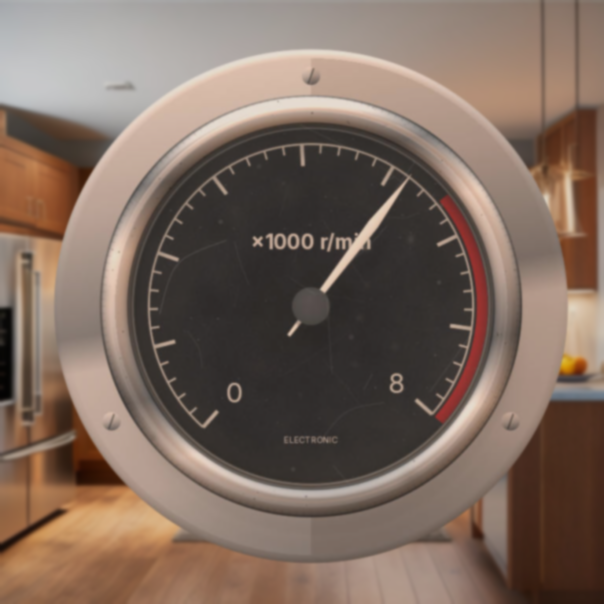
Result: 5200 rpm
